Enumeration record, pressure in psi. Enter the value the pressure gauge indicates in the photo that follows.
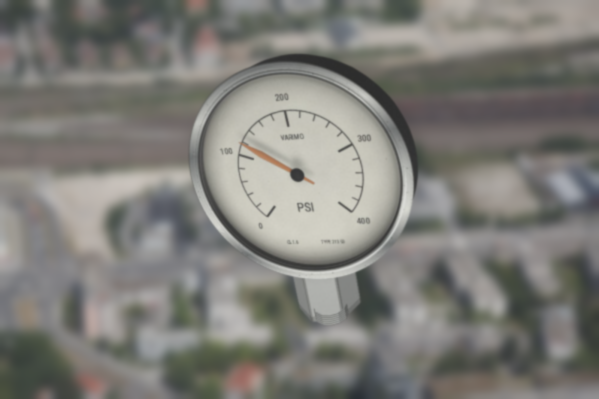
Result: 120 psi
